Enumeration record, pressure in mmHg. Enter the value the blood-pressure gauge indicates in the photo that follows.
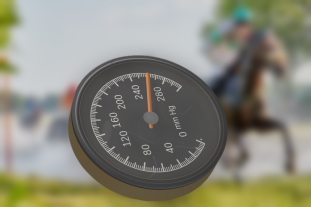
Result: 260 mmHg
